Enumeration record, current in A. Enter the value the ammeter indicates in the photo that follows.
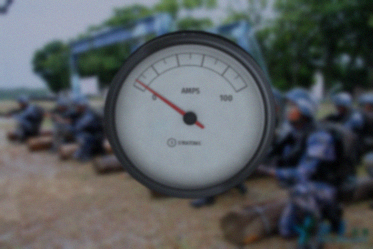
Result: 5 A
